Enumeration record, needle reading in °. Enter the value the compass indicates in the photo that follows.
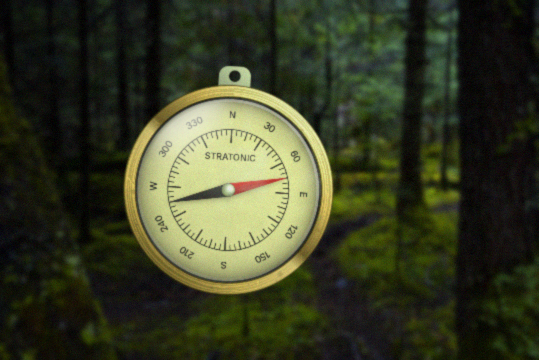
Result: 75 °
